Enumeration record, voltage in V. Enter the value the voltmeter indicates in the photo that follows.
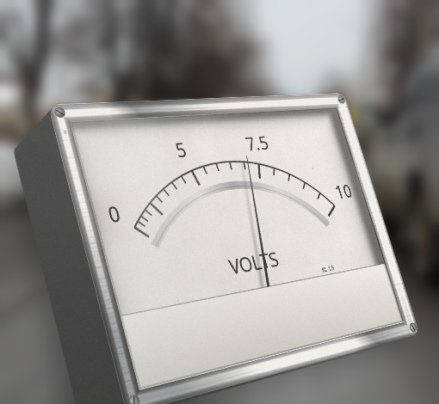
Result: 7 V
